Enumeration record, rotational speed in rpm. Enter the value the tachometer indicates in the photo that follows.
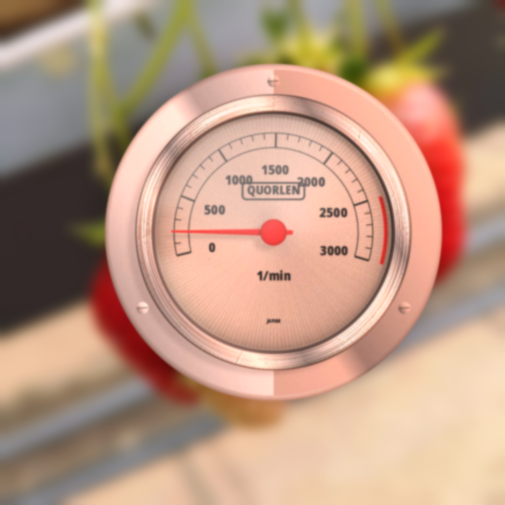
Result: 200 rpm
